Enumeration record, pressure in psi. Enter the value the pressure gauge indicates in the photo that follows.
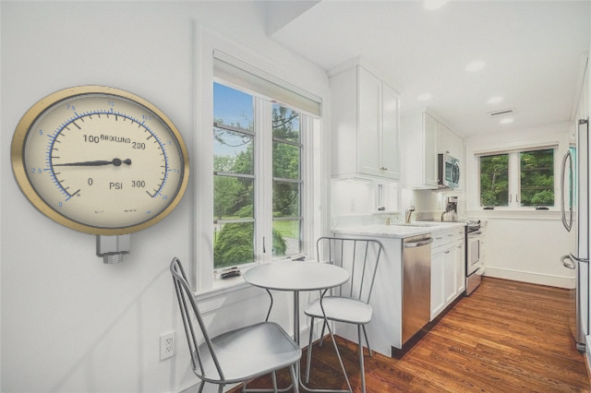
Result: 40 psi
